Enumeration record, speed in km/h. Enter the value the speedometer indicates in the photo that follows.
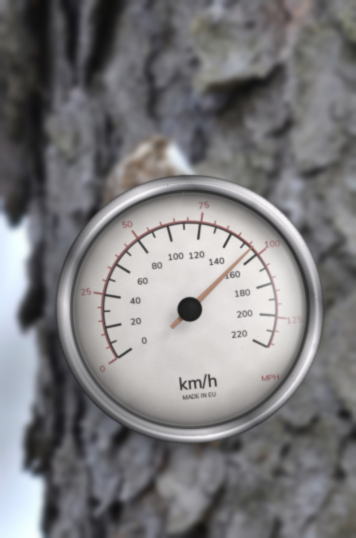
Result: 155 km/h
